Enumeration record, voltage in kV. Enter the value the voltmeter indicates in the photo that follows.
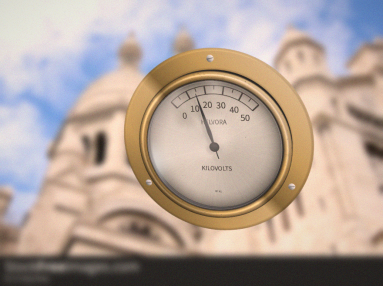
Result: 15 kV
